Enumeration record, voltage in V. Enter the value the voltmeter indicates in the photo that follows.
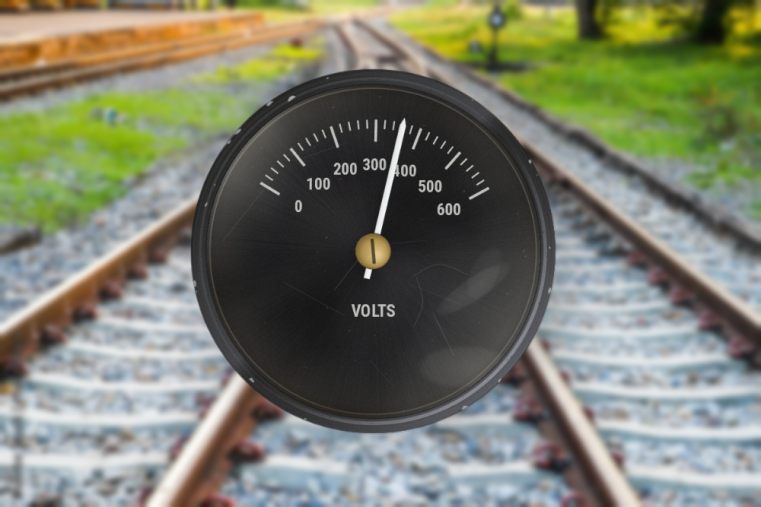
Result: 360 V
